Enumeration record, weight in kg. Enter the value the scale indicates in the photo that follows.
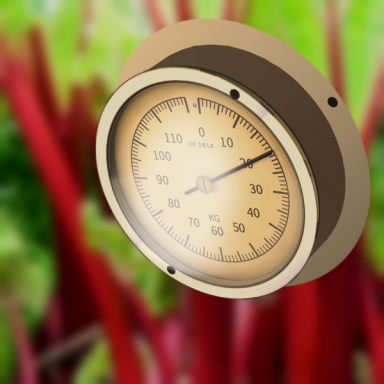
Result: 20 kg
